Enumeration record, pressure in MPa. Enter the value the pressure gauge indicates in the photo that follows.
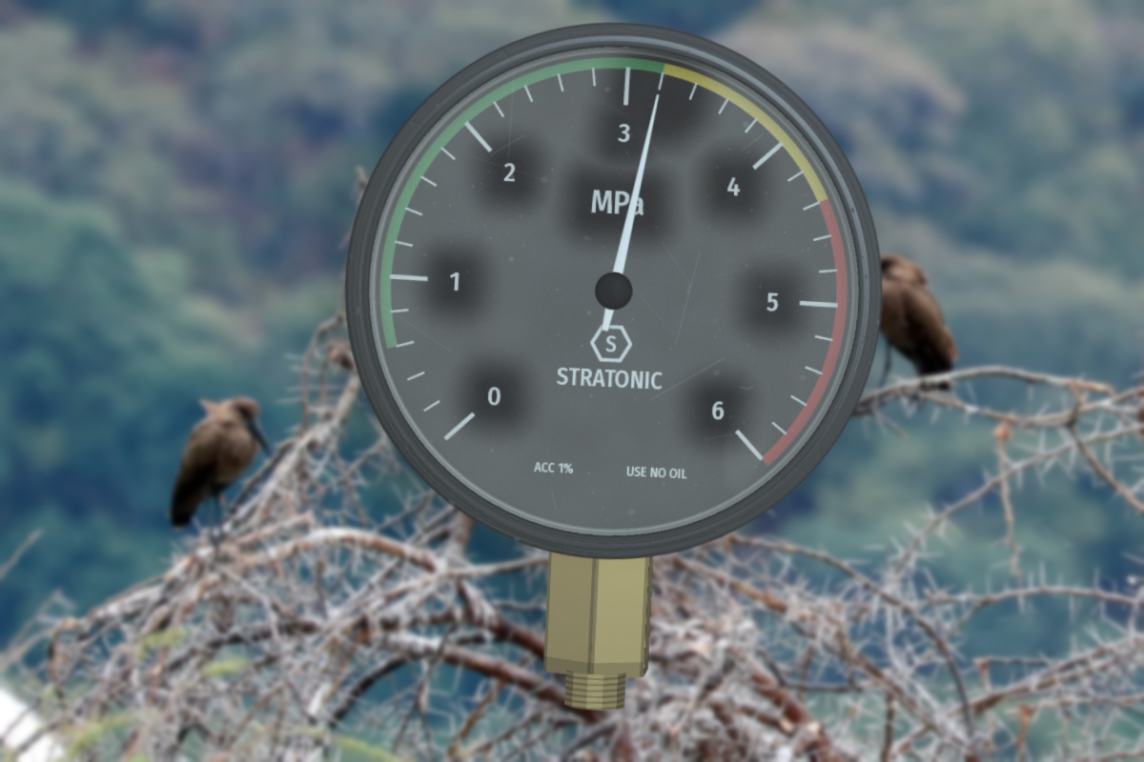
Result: 3.2 MPa
